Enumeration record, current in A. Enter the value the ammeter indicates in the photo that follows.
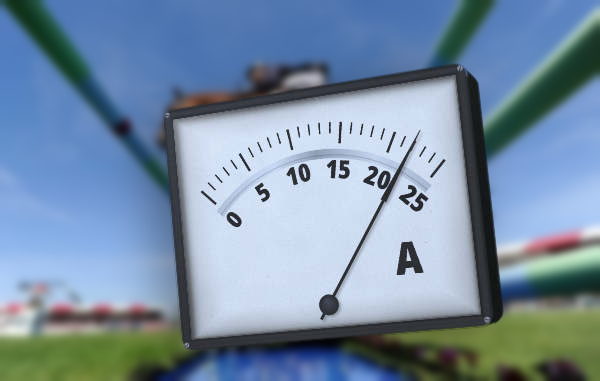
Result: 22 A
